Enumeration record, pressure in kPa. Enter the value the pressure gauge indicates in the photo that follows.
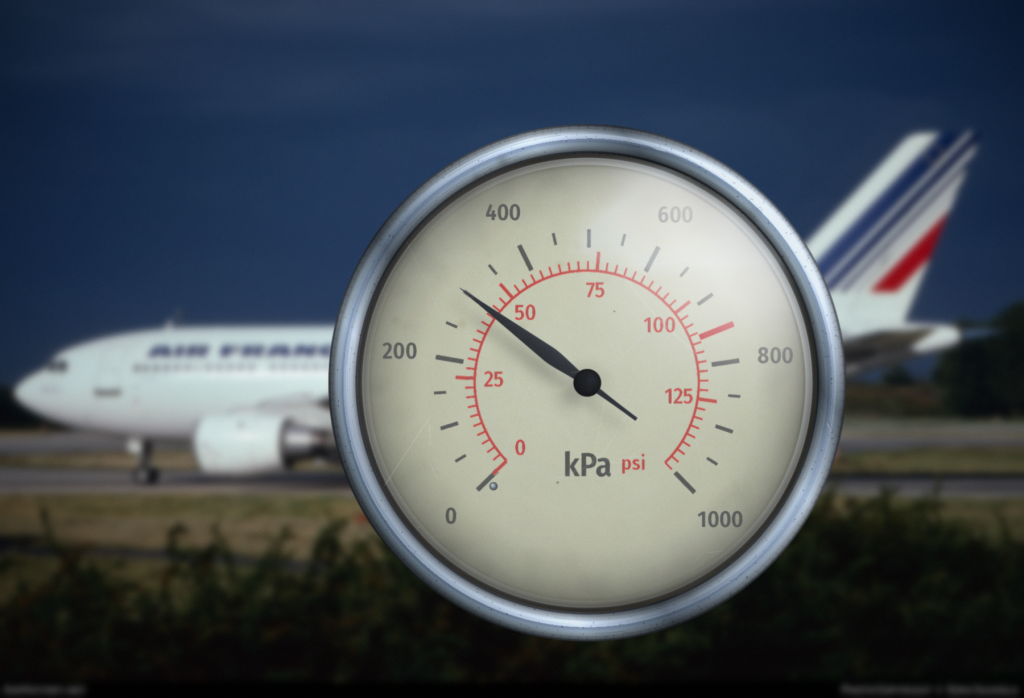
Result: 300 kPa
